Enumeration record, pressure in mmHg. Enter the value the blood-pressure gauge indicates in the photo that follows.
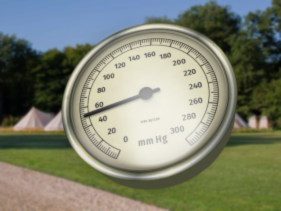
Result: 50 mmHg
